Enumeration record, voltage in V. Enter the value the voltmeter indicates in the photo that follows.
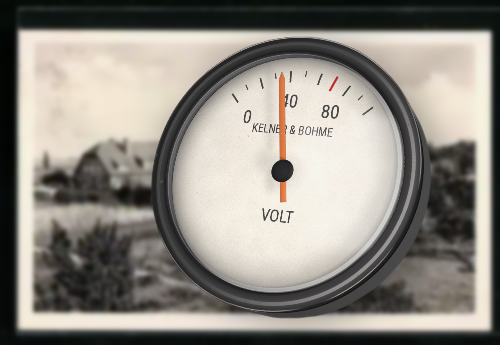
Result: 35 V
